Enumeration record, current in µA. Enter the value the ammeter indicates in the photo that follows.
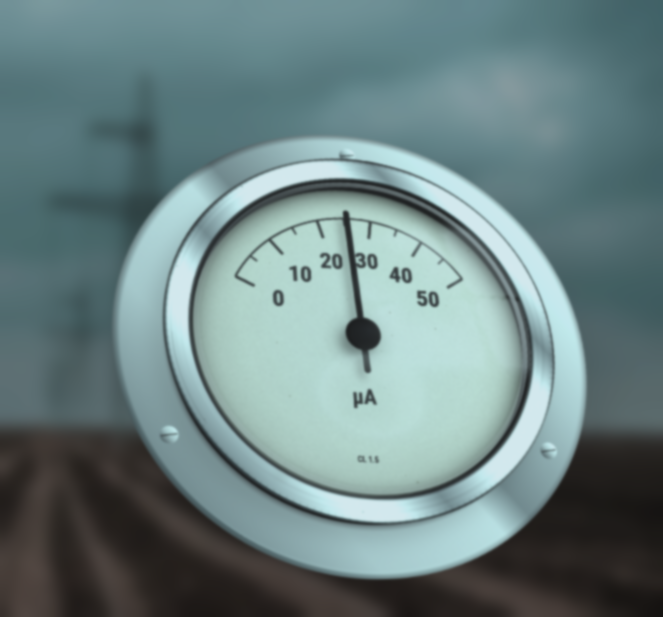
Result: 25 µA
